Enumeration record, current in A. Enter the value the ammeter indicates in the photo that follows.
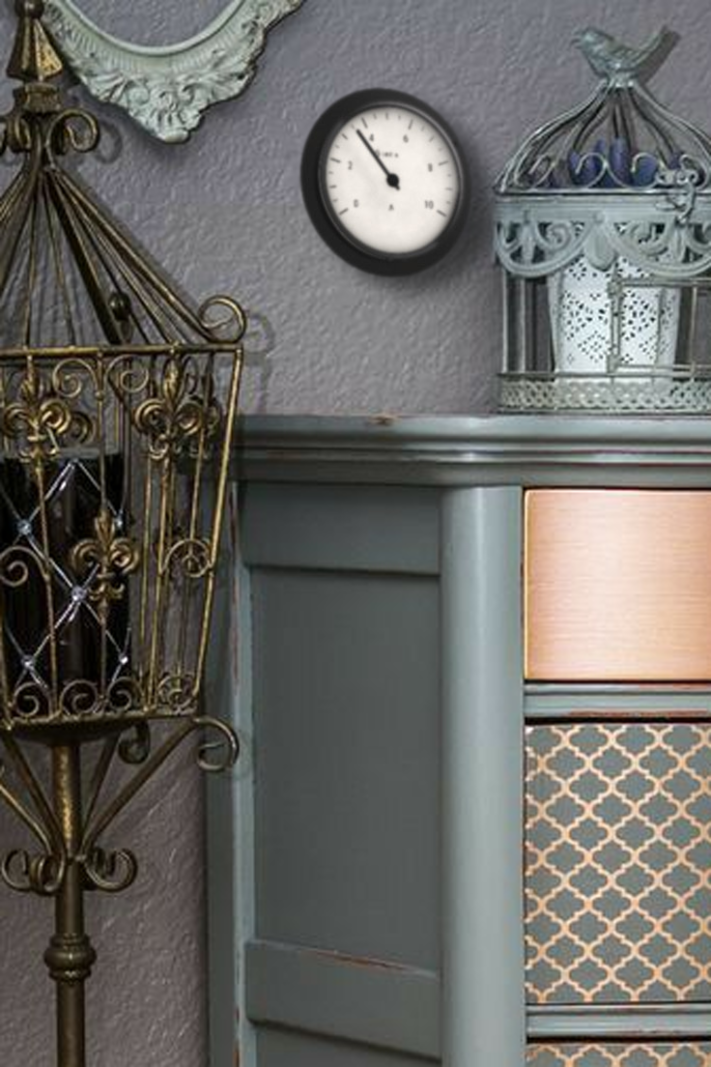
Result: 3.5 A
